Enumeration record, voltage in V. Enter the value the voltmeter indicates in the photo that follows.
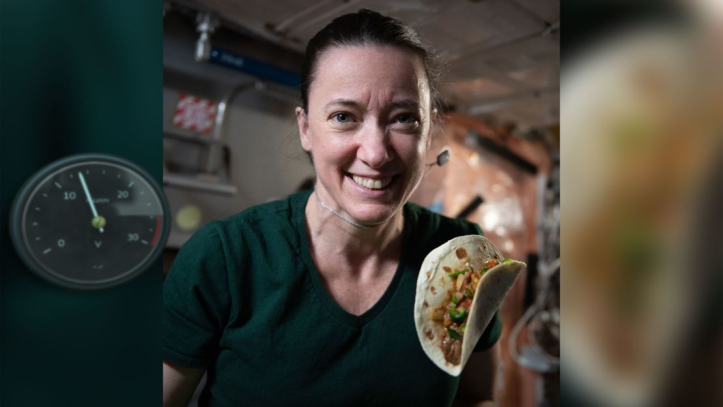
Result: 13 V
